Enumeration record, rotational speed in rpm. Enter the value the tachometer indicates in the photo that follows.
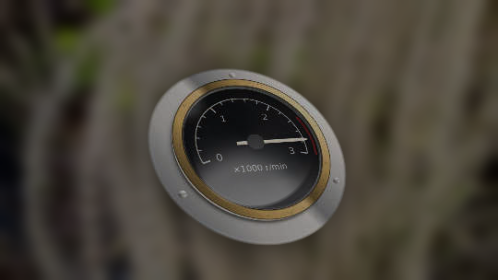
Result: 2800 rpm
